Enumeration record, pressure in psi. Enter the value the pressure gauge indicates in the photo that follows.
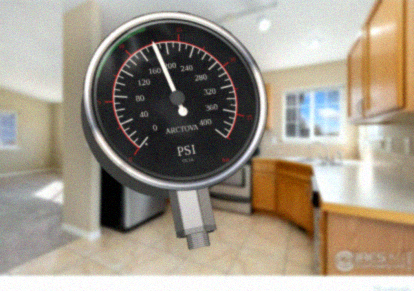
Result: 180 psi
